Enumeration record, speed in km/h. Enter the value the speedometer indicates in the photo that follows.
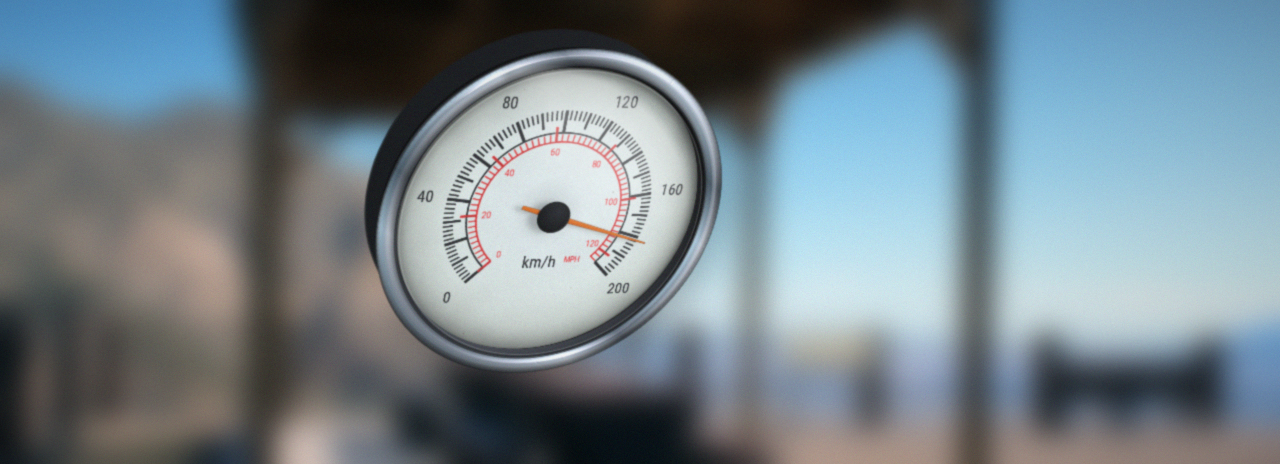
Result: 180 km/h
